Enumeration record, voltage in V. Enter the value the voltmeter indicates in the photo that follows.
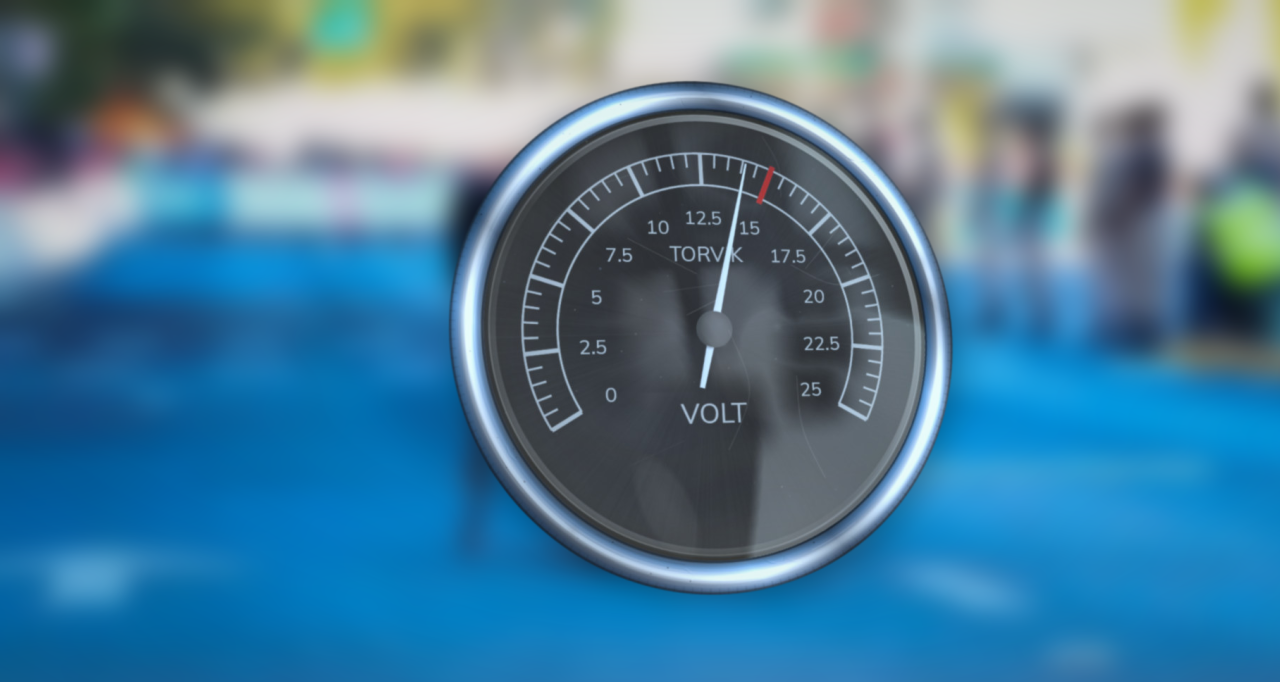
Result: 14 V
